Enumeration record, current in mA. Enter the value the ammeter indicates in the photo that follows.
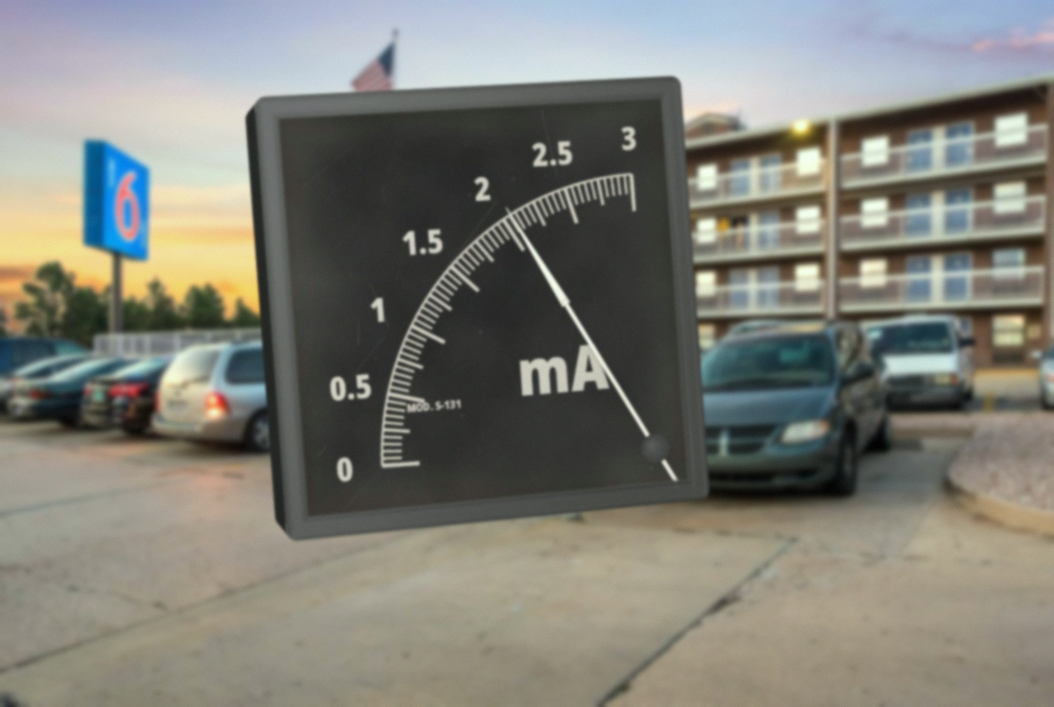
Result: 2.05 mA
